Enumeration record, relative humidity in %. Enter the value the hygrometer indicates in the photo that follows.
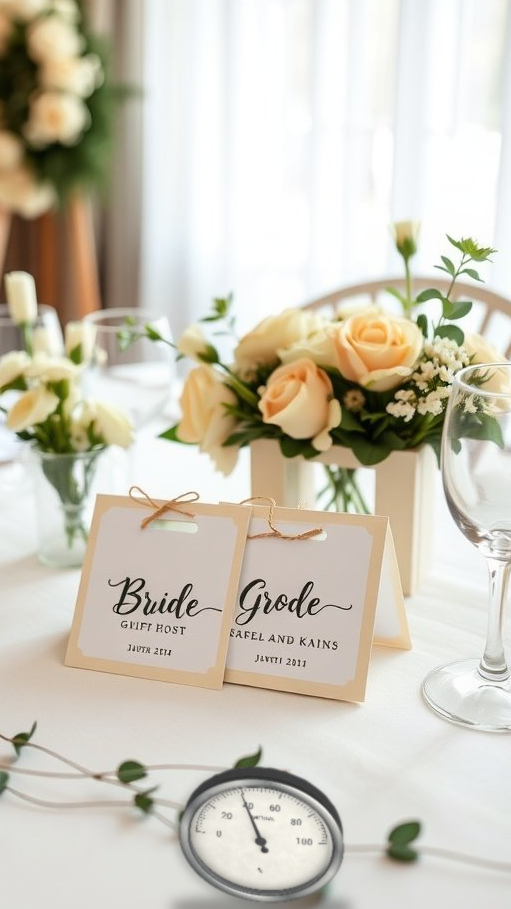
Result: 40 %
